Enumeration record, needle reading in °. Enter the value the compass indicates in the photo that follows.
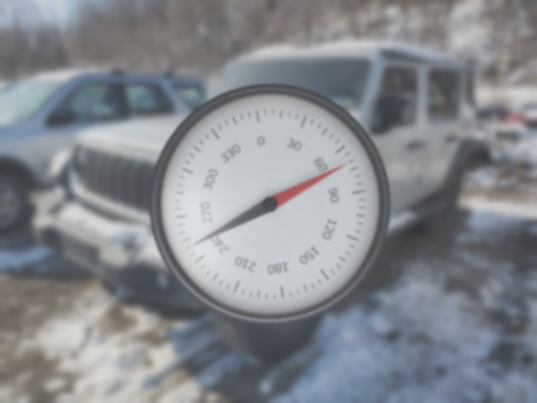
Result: 70 °
